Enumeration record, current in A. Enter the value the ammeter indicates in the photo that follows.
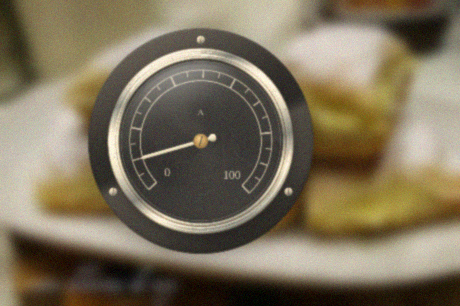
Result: 10 A
